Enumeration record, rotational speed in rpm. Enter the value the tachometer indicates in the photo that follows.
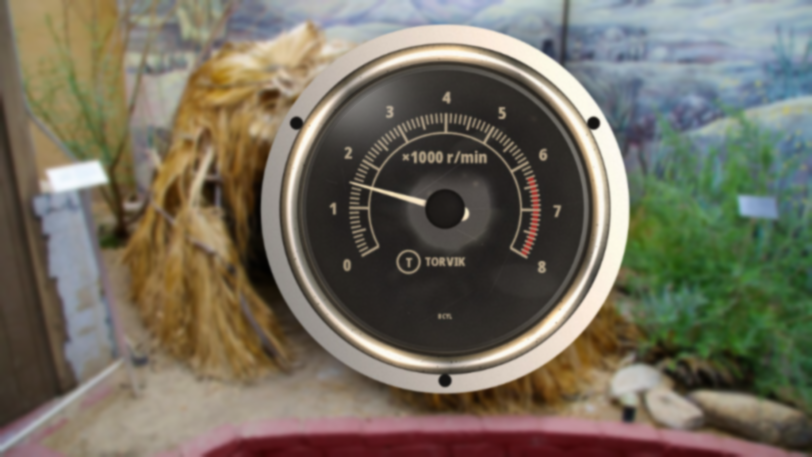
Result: 1500 rpm
